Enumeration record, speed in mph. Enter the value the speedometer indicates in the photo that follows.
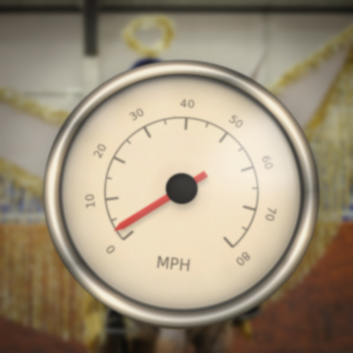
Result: 2.5 mph
